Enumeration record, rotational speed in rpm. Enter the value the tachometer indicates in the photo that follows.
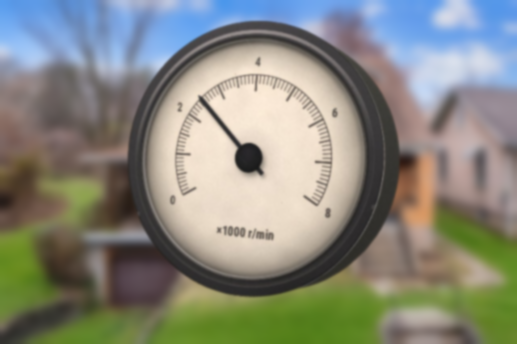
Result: 2500 rpm
